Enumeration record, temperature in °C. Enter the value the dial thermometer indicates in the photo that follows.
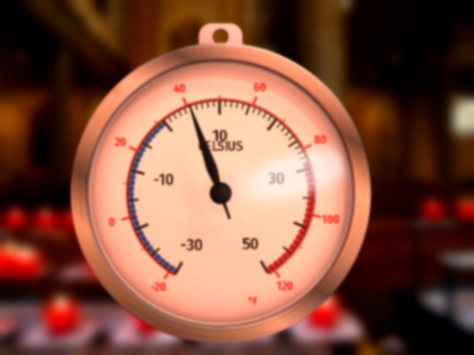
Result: 5 °C
